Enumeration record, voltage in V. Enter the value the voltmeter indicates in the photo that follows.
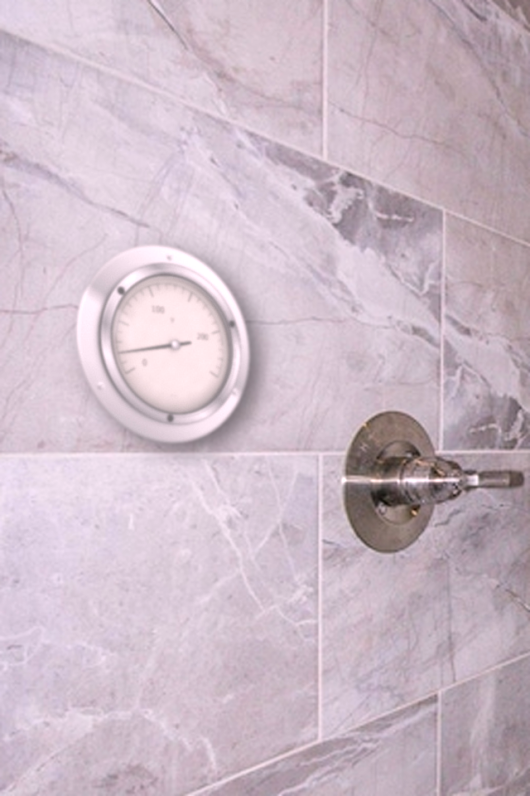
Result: 20 V
